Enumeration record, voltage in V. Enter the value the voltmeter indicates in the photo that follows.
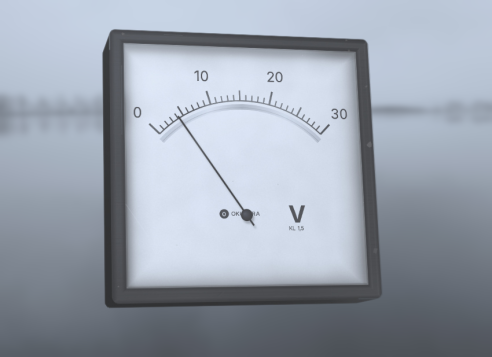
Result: 4 V
